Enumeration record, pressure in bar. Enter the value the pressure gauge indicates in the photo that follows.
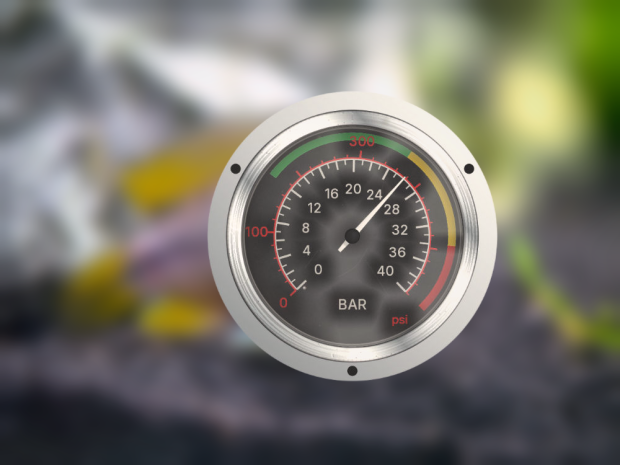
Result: 26 bar
